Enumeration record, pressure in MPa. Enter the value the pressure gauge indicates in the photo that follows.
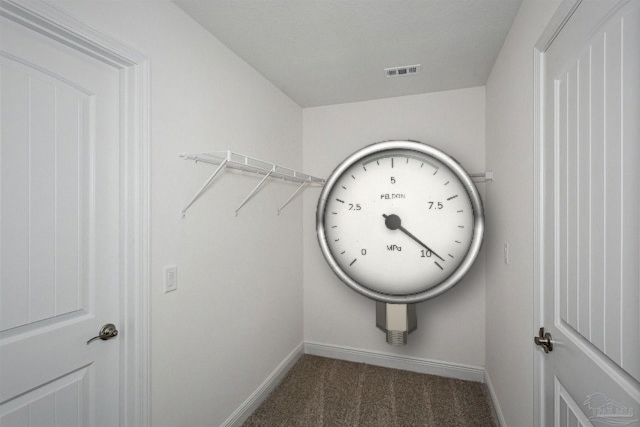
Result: 9.75 MPa
